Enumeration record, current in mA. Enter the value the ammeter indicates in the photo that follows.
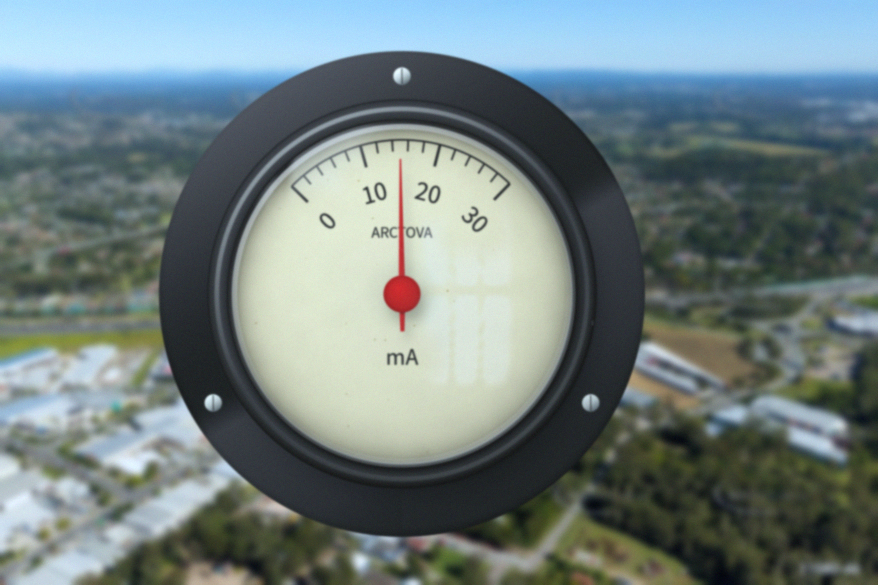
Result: 15 mA
